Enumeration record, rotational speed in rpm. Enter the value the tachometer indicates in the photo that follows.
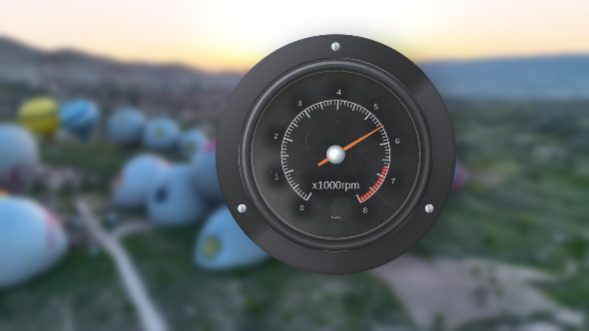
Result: 5500 rpm
